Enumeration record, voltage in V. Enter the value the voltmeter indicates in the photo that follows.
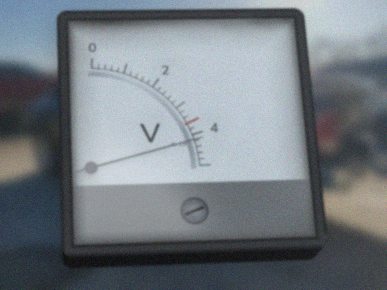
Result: 4.2 V
